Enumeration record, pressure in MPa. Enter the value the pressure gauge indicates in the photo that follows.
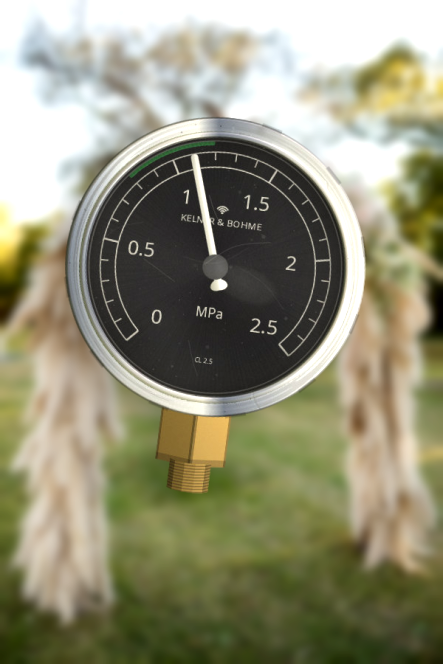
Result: 1.1 MPa
